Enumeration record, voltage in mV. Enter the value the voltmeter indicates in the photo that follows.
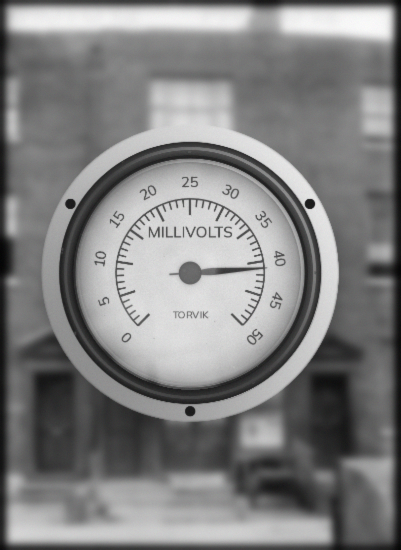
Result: 41 mV
